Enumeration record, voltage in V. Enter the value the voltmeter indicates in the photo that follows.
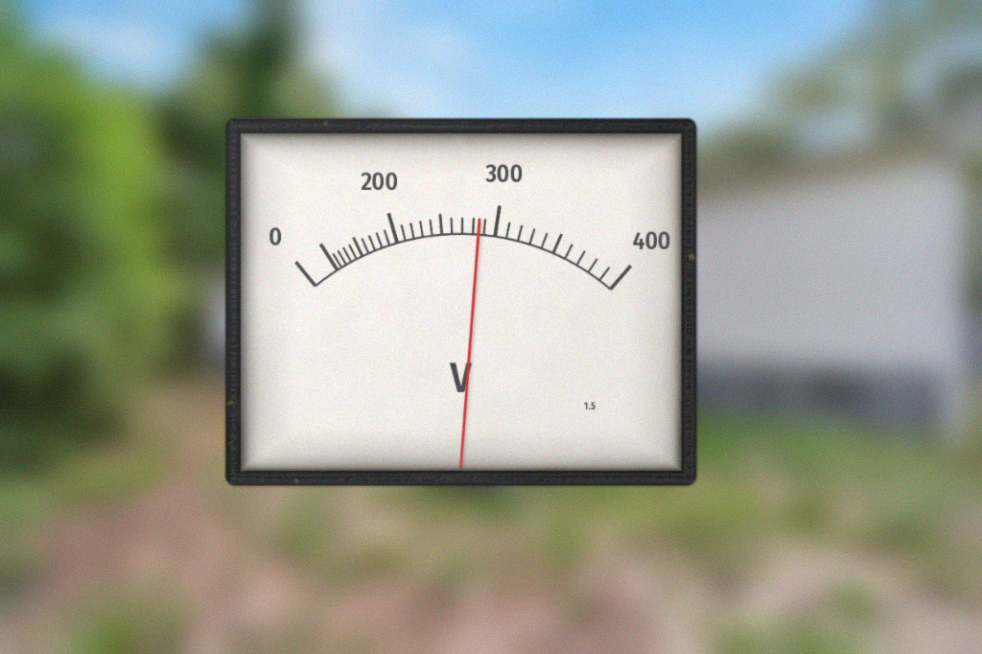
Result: 285 V
